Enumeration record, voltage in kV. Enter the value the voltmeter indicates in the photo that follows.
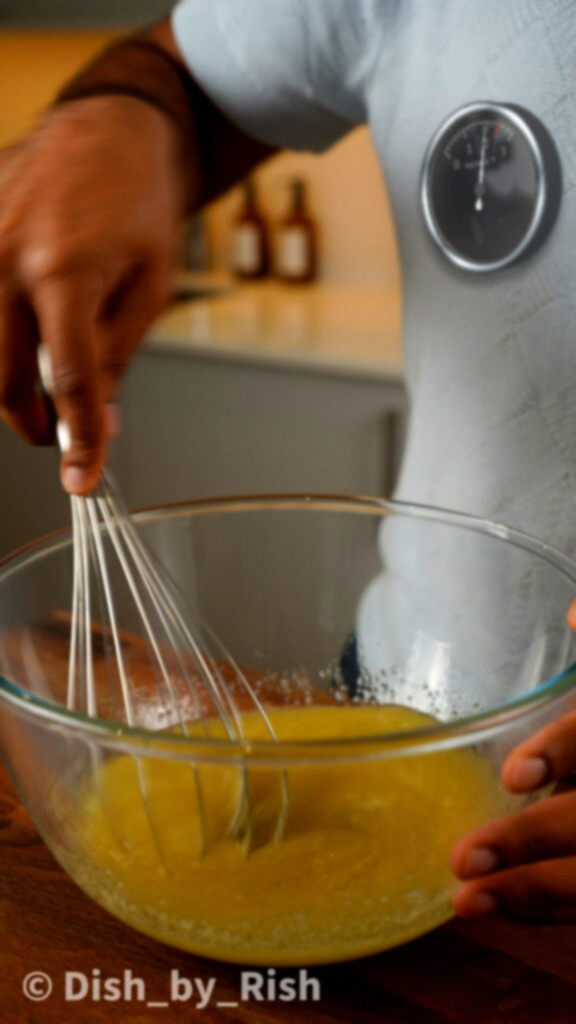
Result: 2 kV
